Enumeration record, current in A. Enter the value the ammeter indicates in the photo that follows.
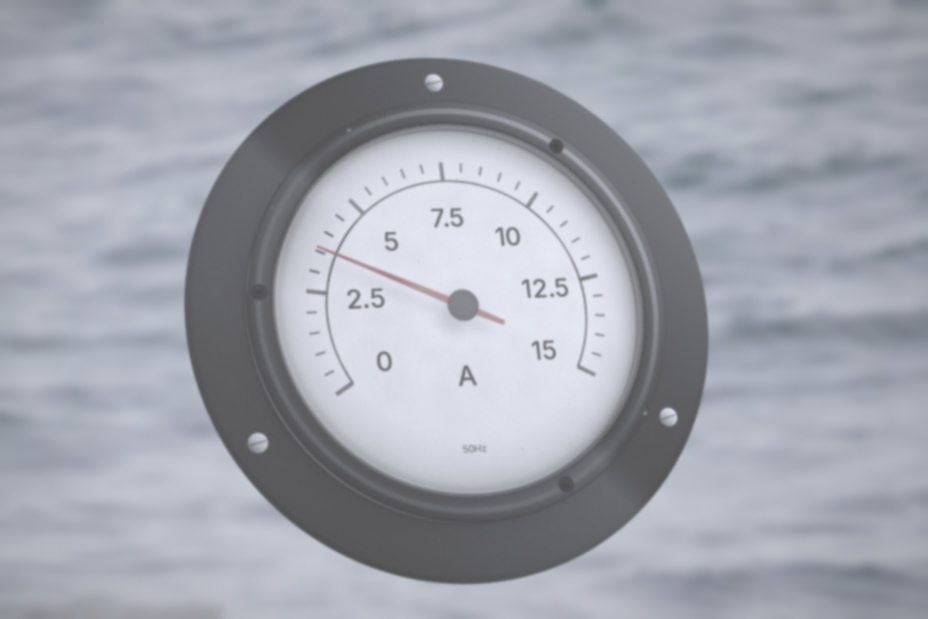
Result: 3.5 A
